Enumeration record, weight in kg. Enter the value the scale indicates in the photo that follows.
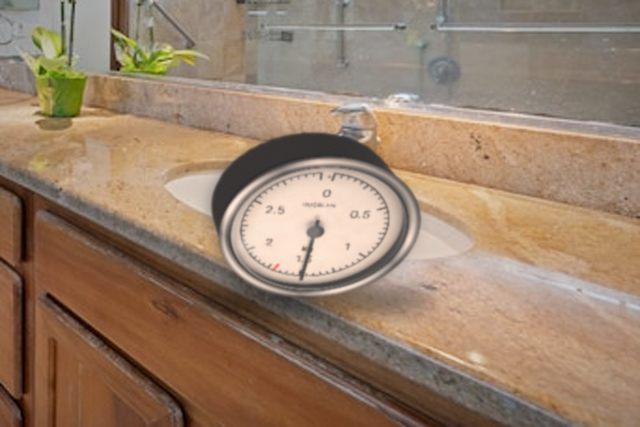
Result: 1.5 kg
